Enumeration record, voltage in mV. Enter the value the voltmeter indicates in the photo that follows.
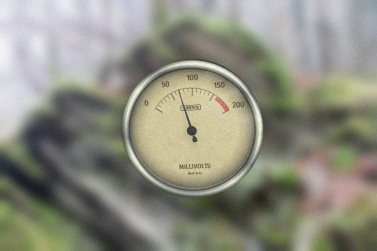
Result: 70 mV
